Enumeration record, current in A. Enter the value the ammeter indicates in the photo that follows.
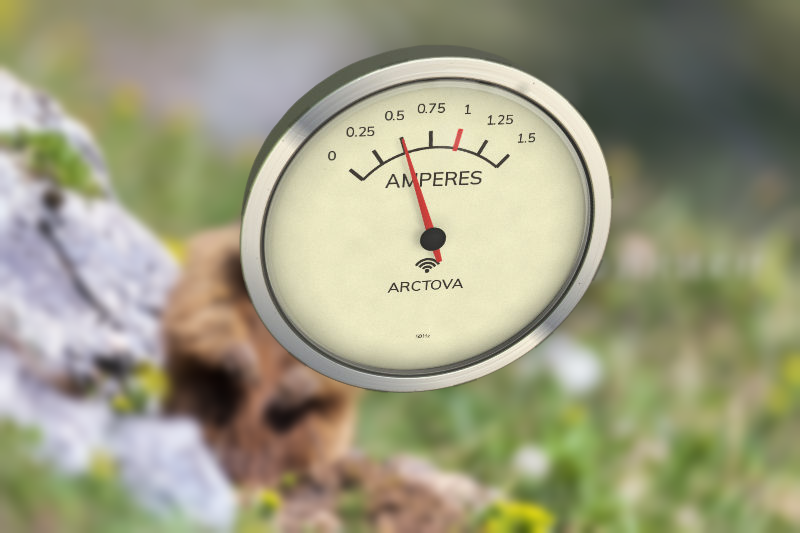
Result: 0.5 A
